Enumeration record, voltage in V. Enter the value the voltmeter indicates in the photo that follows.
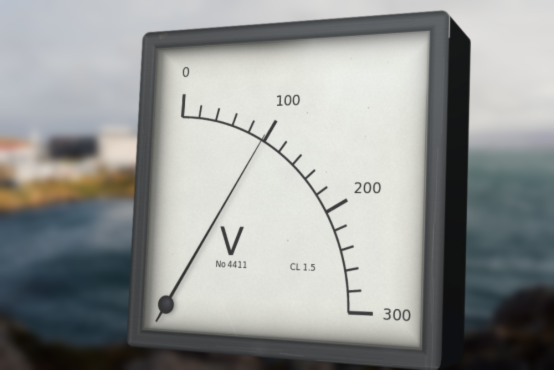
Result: 100 V
